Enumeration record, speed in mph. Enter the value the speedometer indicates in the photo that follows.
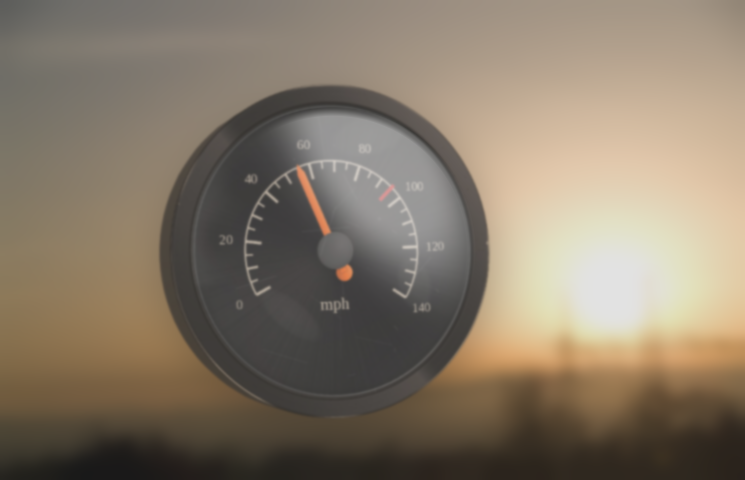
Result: 55 mph
